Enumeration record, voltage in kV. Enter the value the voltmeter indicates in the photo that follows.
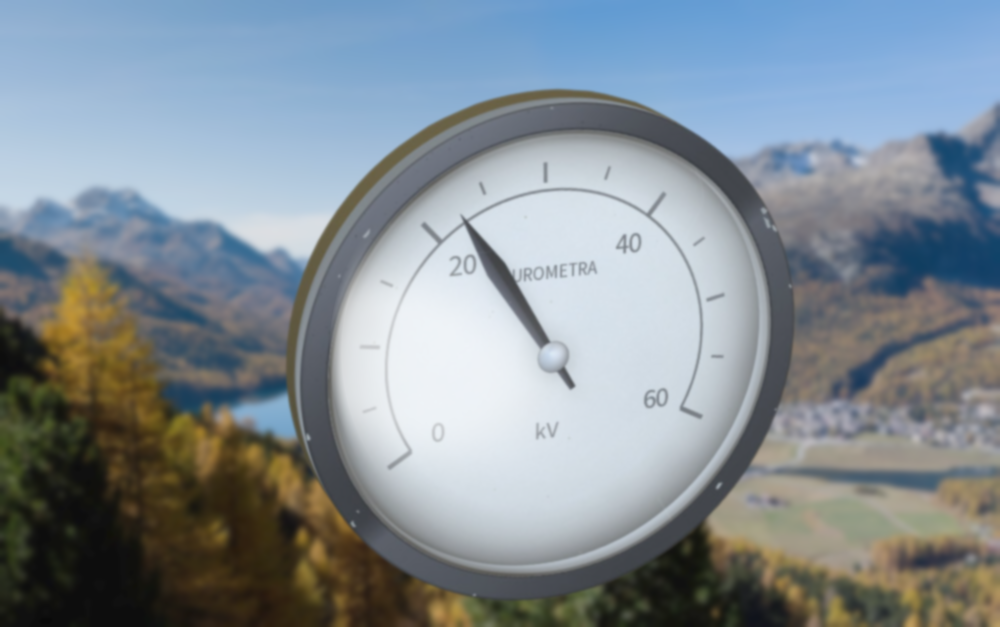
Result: 22.5 kV
